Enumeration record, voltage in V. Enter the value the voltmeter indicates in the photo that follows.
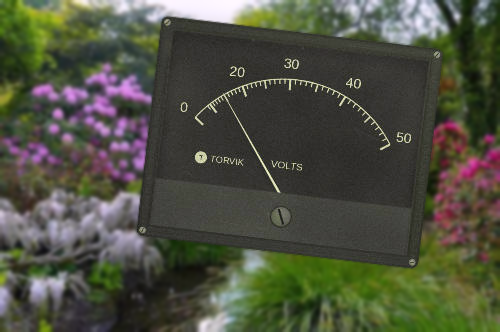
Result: 15 V
